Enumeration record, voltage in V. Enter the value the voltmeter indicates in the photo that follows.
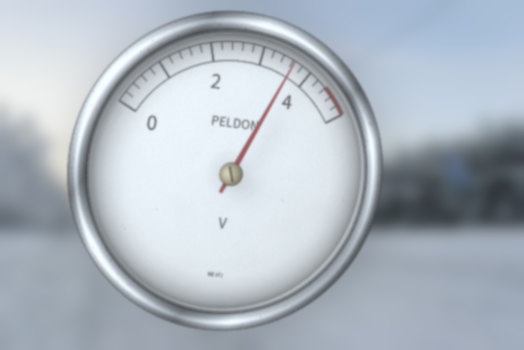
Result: 3.6 V
